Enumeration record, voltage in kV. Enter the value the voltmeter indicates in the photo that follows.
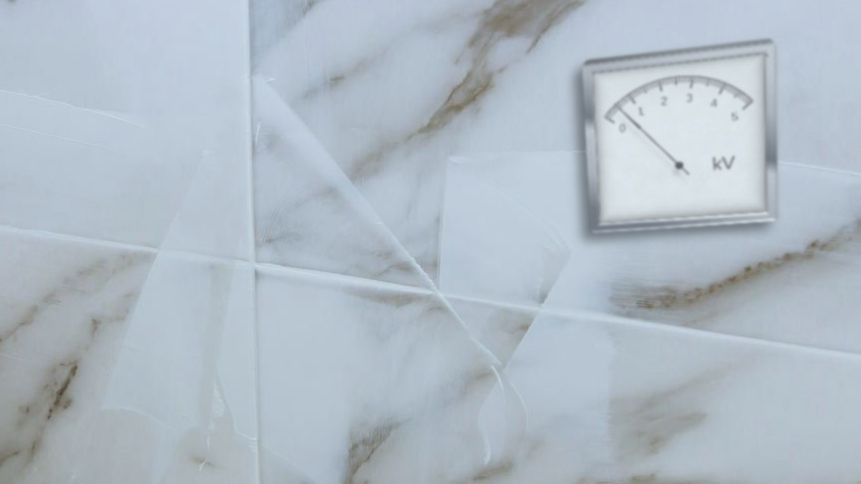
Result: 0.5 kV
